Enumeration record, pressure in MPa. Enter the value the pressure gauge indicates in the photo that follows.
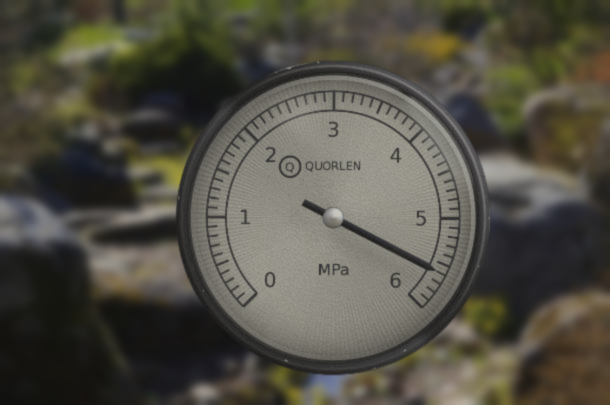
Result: 5.6 MPa
